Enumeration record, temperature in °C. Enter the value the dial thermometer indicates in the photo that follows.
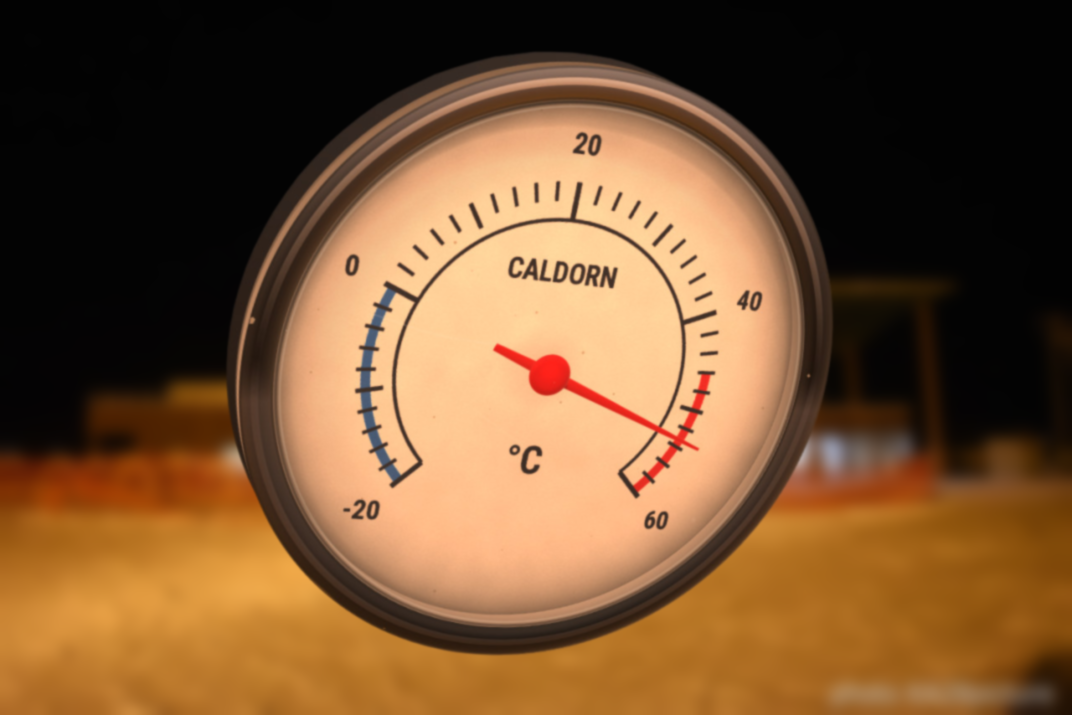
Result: 53 °C
